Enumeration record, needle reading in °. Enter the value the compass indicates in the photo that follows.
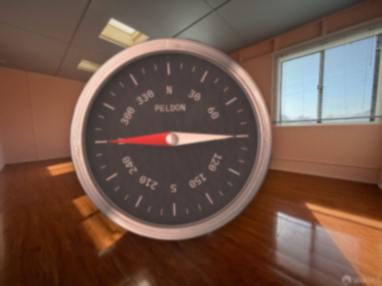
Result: 270 °
